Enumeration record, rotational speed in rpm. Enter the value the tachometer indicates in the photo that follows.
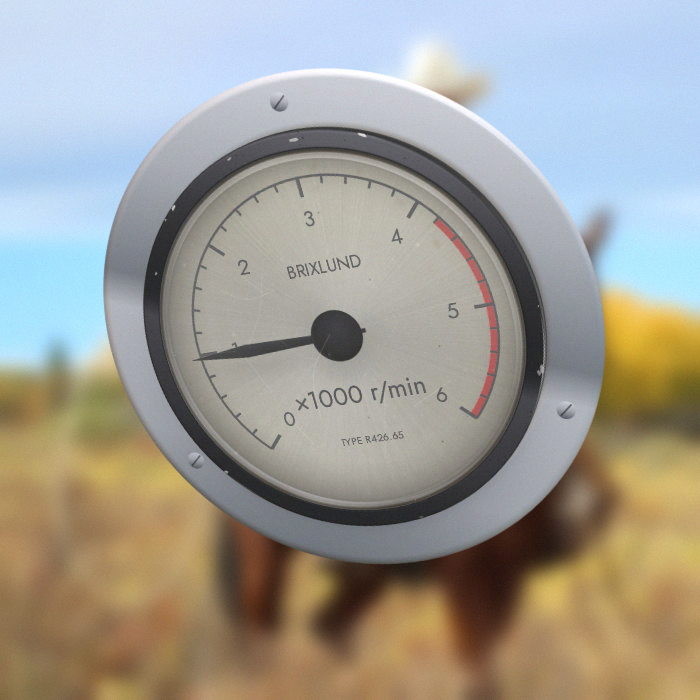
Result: 1000 rpm
